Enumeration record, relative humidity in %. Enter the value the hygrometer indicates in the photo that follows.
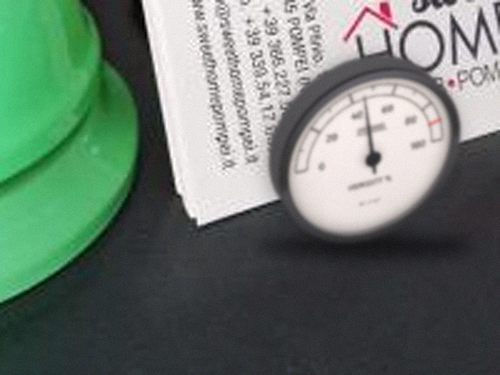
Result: 45 %
